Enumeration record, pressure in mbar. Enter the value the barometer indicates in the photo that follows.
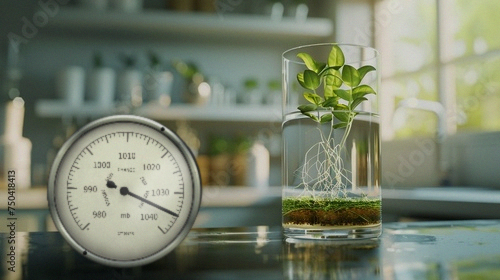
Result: 1035 mbar
